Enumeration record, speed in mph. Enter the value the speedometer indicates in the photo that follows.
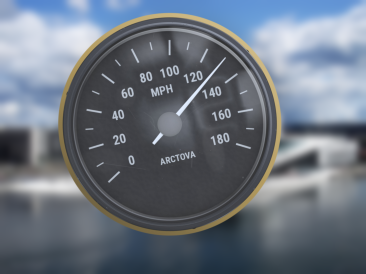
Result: 130 mph
